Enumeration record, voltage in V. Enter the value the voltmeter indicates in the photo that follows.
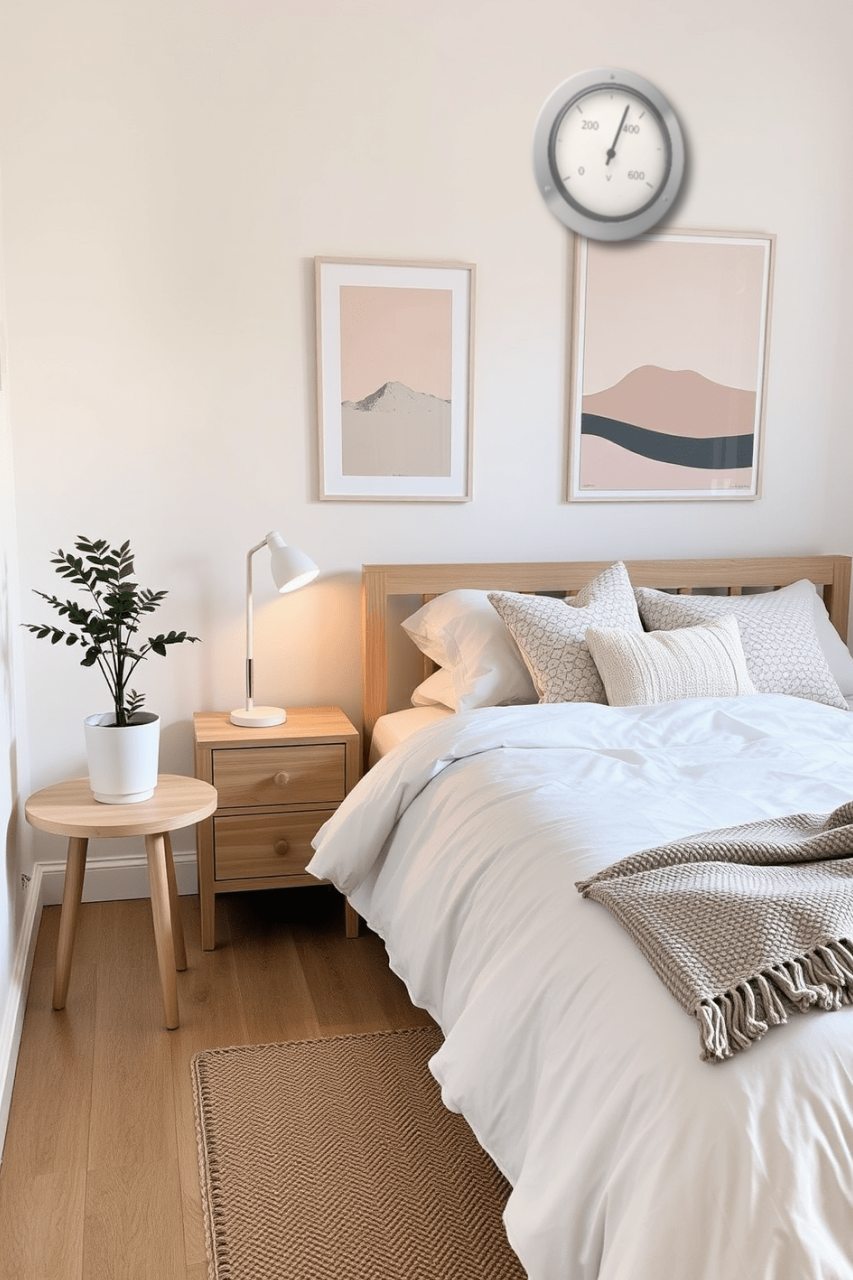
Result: 350 V
